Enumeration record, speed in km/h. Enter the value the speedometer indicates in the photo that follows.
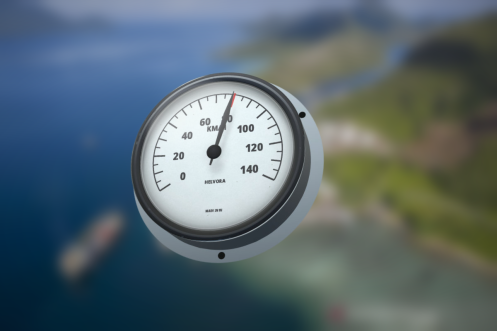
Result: 80 km/h
